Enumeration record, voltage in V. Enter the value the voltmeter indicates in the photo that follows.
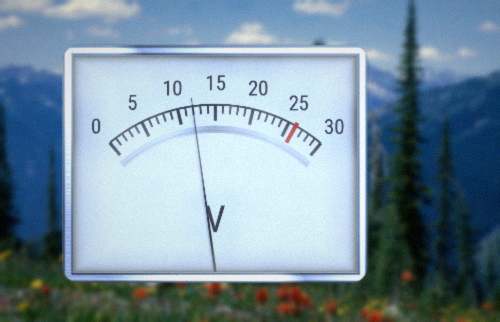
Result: 12 V
